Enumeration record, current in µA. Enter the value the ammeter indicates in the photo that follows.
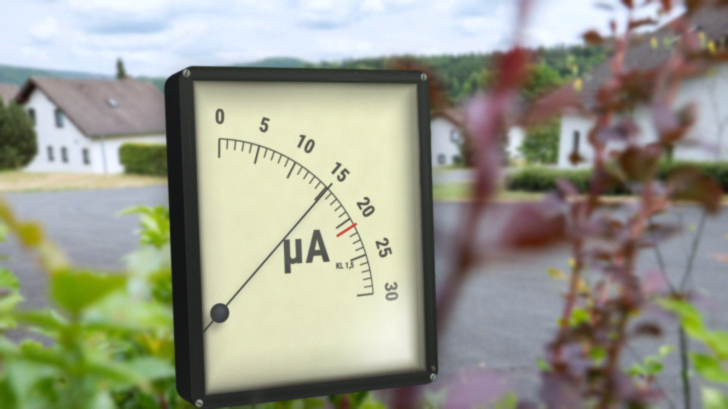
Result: 15 µA
